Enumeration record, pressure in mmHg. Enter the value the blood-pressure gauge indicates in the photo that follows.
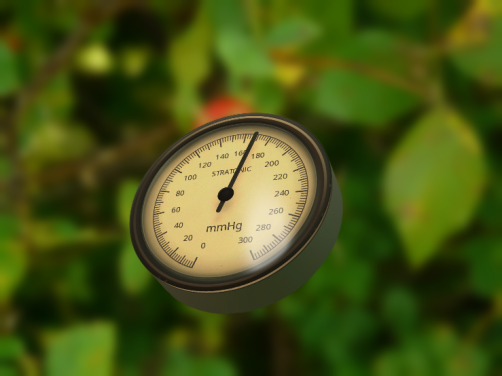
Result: 170 mmHg
